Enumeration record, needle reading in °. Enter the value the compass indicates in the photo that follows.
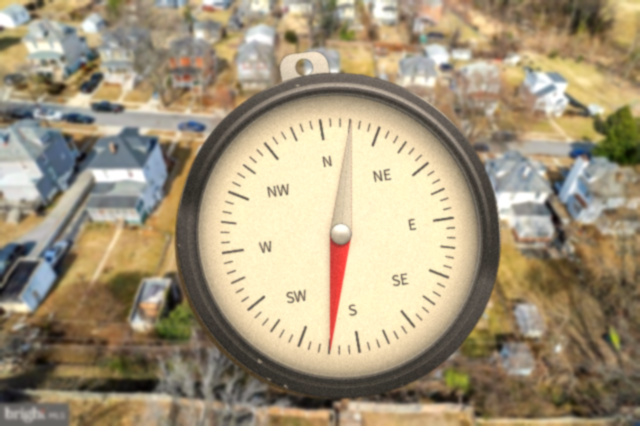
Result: 195 °
